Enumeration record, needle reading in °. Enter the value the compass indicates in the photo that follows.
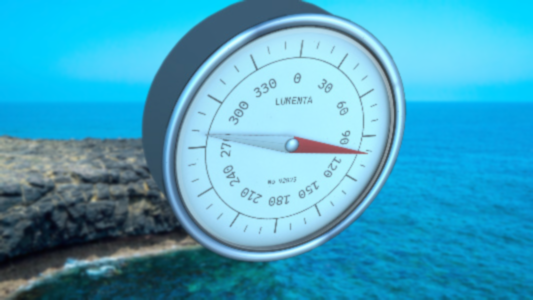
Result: 100 °
